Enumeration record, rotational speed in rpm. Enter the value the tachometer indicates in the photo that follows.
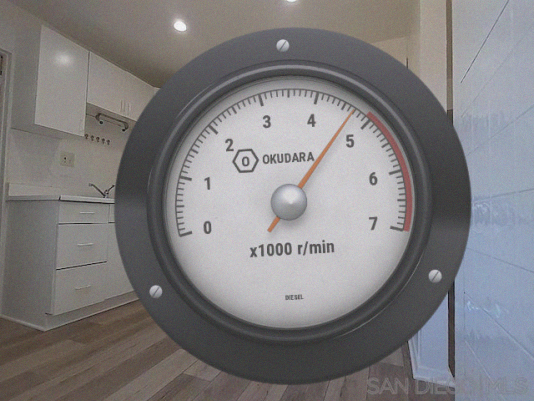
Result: 4700 rpm
